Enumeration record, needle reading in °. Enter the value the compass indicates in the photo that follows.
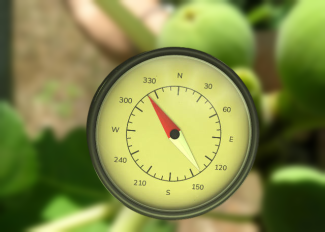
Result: 320 °
